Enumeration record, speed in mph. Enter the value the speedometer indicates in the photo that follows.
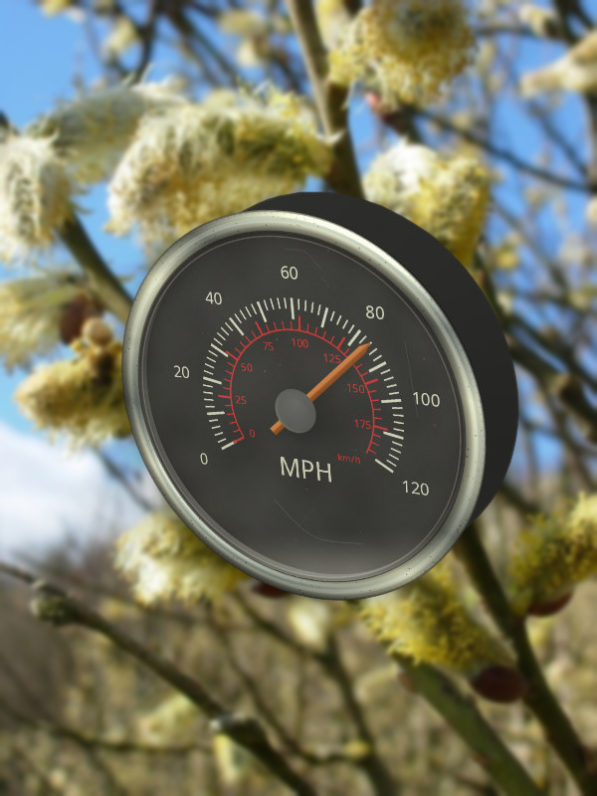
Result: 84 mph
